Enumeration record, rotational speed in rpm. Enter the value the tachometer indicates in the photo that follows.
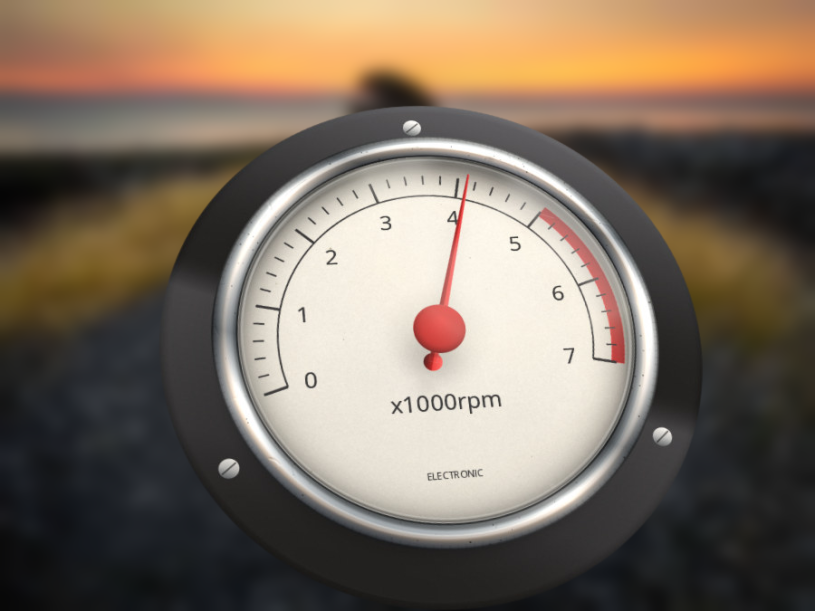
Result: 4100 rpm
